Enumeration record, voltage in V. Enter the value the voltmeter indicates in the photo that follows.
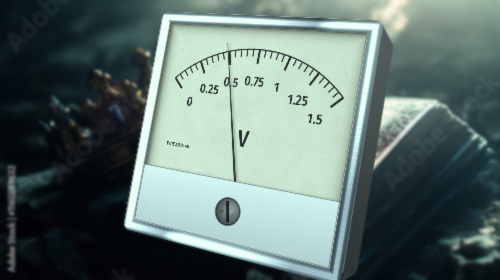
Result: 0.5 V
